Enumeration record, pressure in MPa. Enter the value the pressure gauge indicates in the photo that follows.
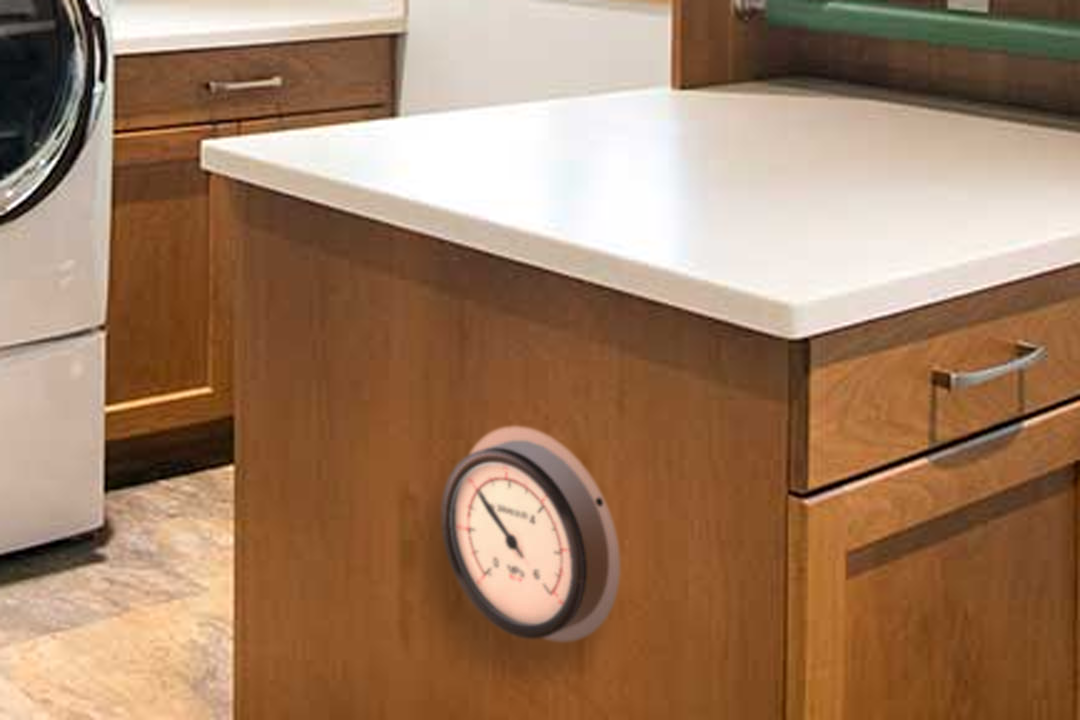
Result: 2 MPa
